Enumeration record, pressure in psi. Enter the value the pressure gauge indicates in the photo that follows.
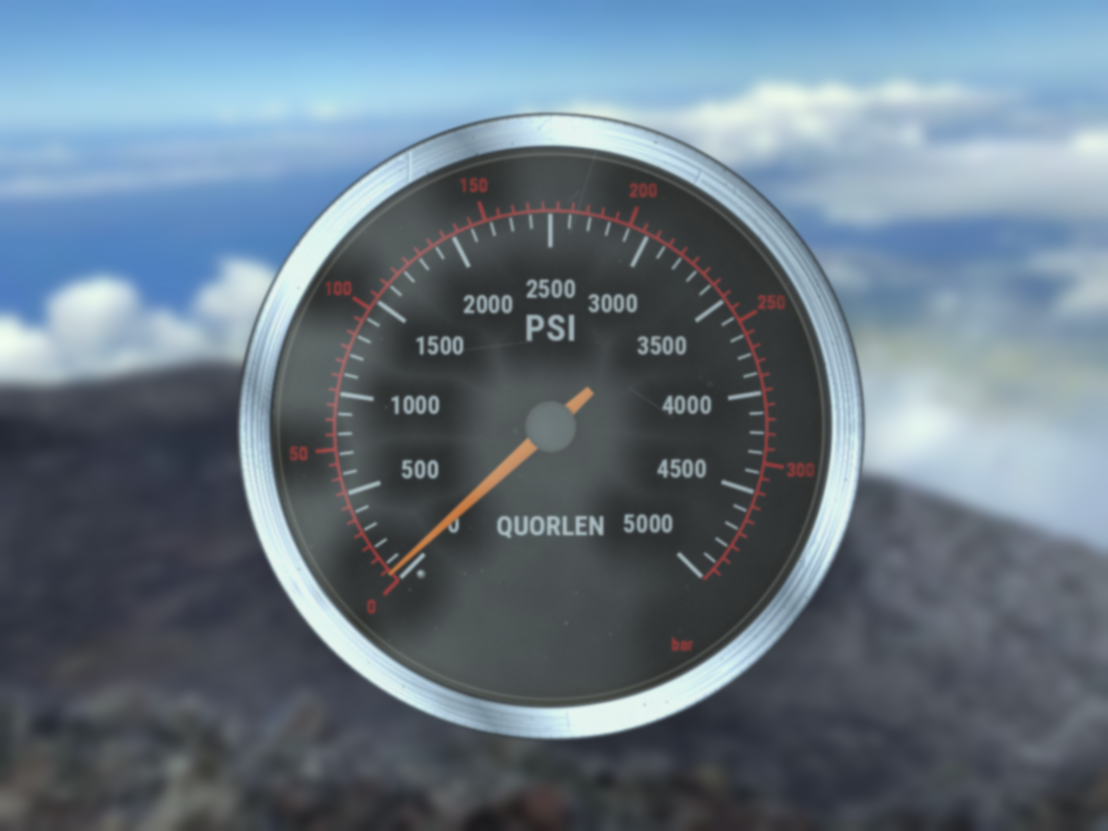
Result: 50 psi
